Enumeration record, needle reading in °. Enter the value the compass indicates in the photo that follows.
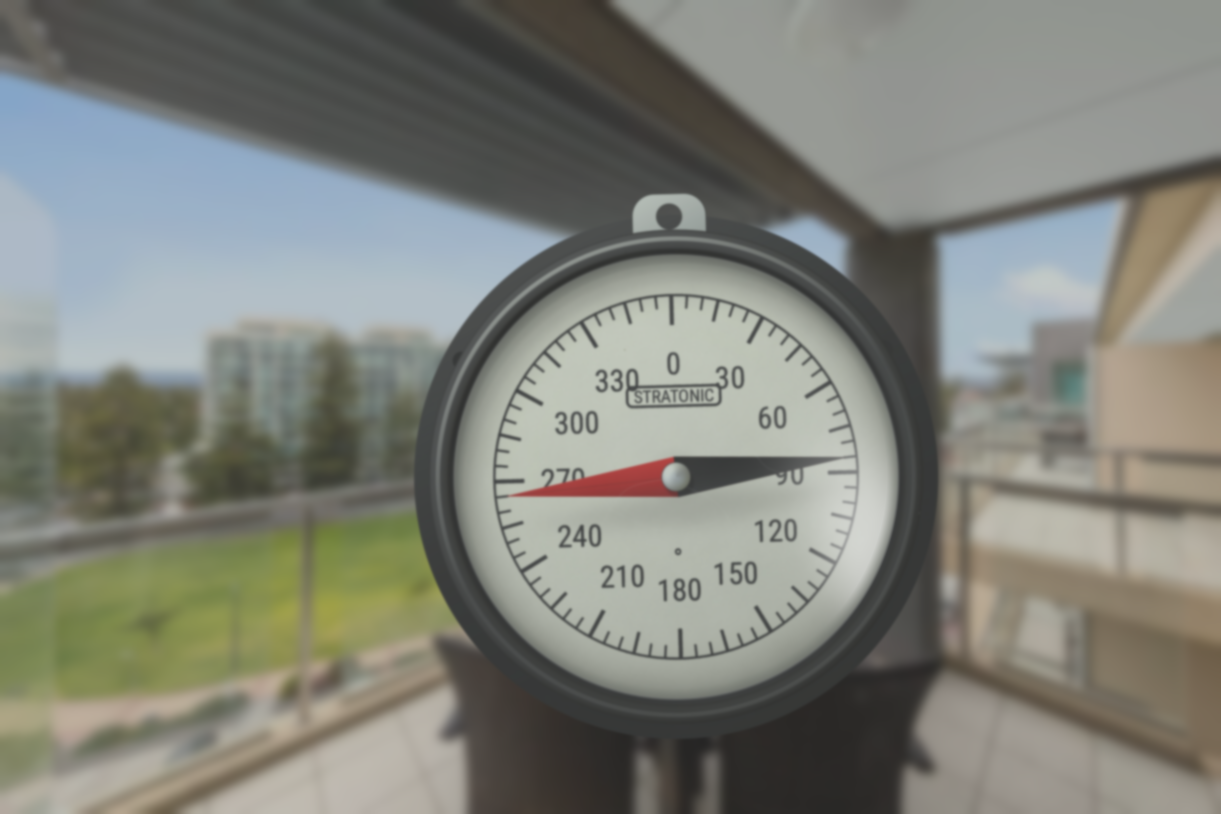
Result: 265 °
